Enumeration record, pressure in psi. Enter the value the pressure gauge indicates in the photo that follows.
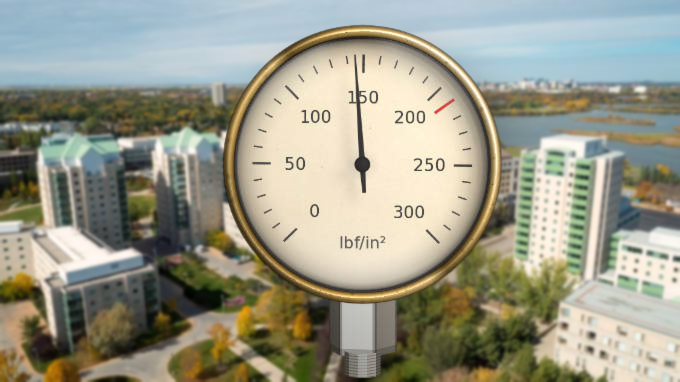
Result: 145 psi
